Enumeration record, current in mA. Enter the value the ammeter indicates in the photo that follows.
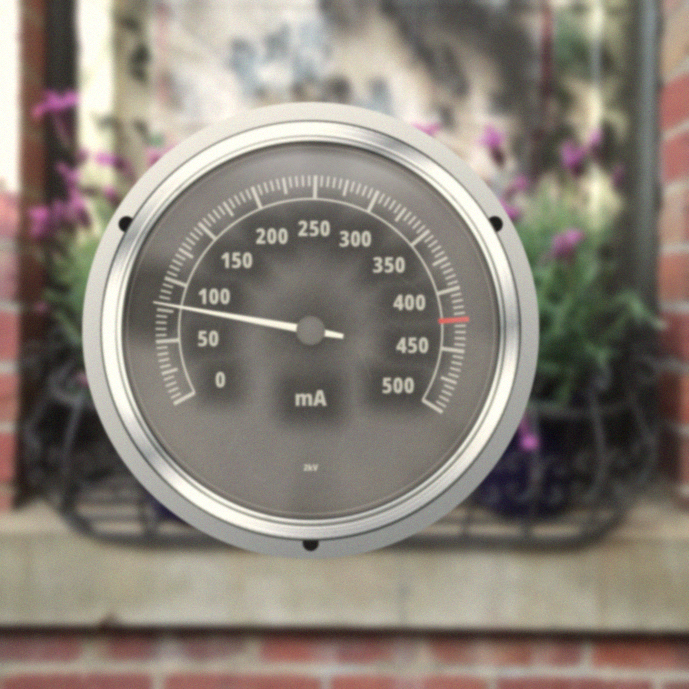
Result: 80 mA
